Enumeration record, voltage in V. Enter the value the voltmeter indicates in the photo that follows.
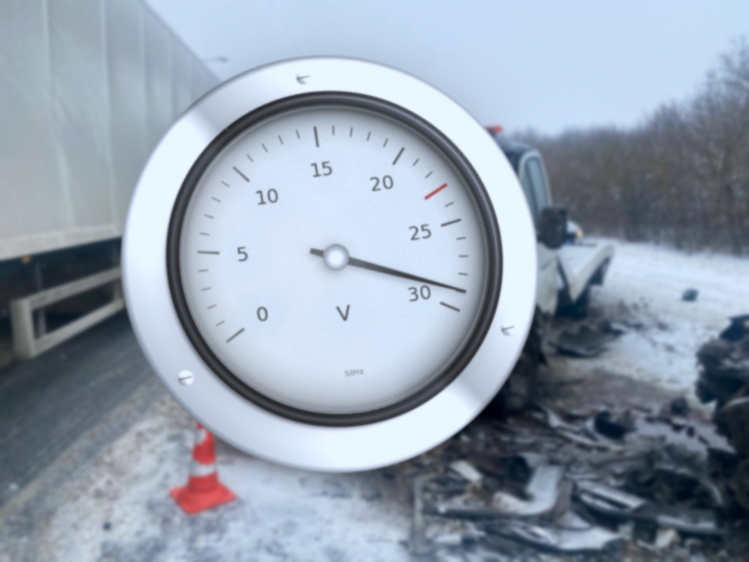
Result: 29 V
